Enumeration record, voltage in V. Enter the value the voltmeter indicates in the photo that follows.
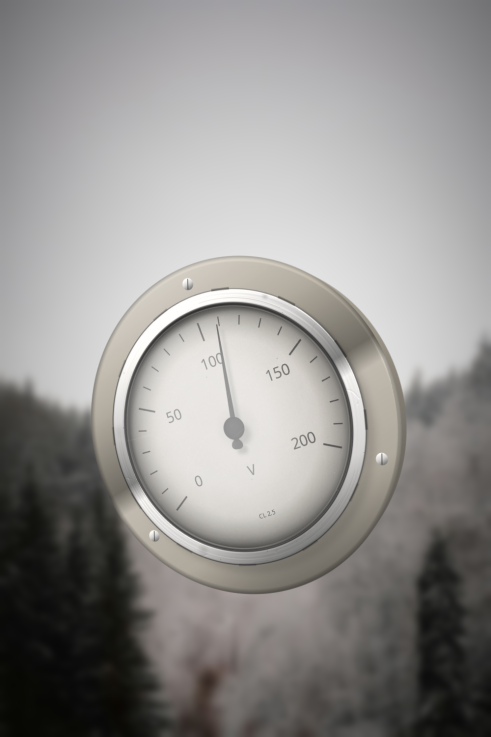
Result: 110 V
